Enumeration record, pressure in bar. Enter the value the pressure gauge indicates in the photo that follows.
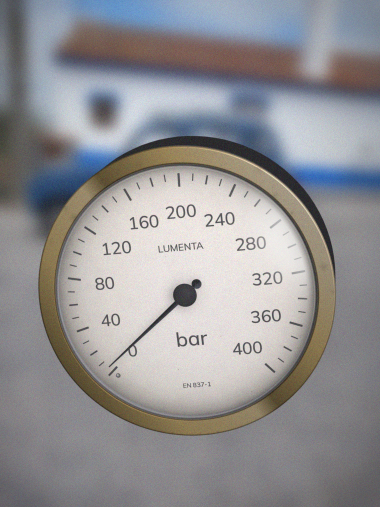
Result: 5 bar
